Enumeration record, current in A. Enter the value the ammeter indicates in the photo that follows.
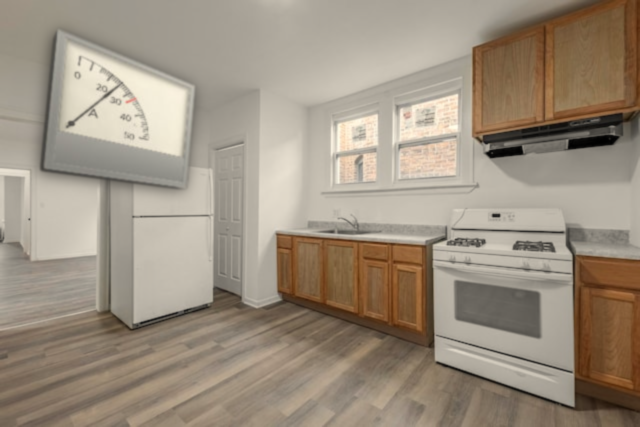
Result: 25 A
